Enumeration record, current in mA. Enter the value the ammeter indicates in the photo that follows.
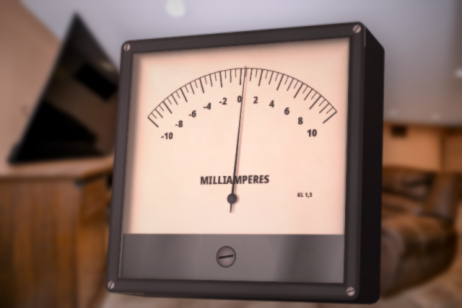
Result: 0.5 mA
